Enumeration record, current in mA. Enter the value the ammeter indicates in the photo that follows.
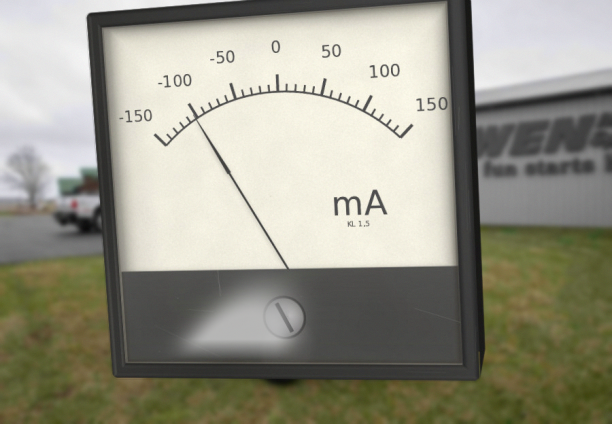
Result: -100 mA
